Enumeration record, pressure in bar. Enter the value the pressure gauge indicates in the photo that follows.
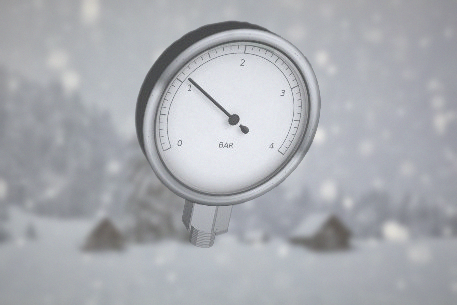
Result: 1.1 bar
